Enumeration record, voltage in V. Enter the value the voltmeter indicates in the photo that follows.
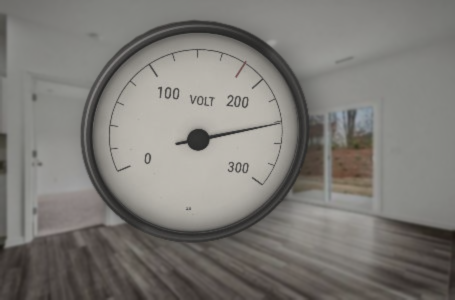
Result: 240 V
